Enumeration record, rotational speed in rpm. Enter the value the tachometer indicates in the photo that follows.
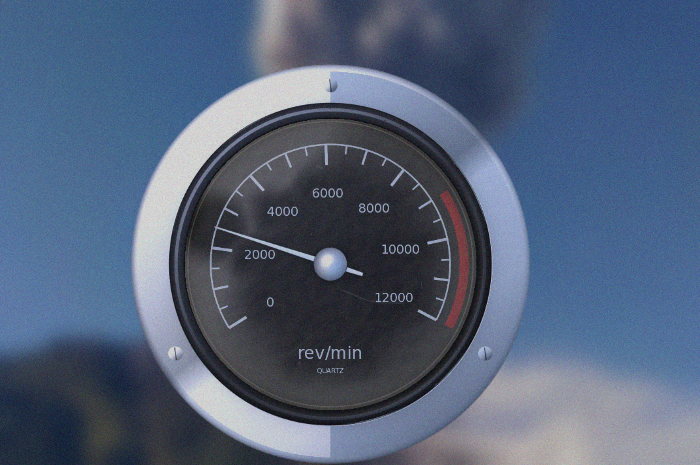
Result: 2500 rpm
